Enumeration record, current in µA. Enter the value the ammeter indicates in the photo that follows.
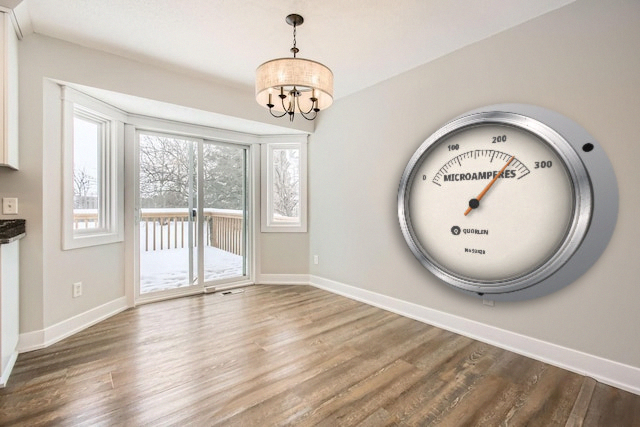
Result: 250 µA
